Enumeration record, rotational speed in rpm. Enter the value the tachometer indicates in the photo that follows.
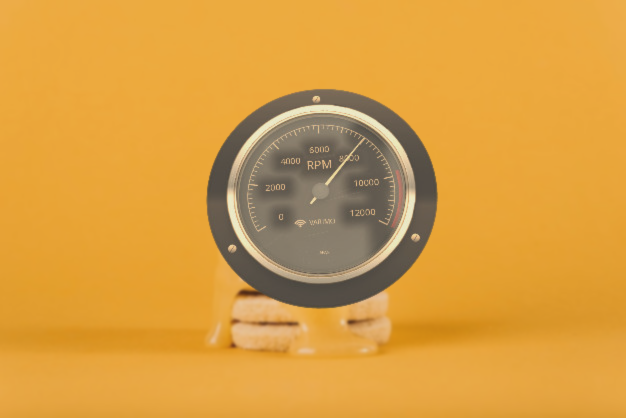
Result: 8000 rpm
